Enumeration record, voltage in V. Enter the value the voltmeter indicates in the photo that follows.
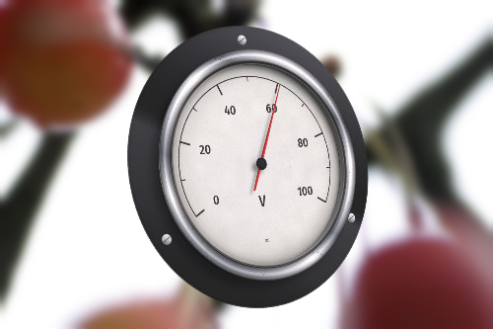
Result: 60 V
